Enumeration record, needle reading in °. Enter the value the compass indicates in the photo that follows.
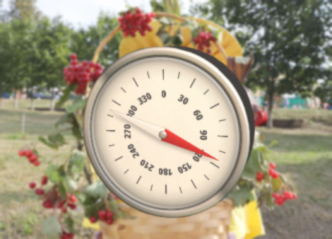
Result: 112.5 °
